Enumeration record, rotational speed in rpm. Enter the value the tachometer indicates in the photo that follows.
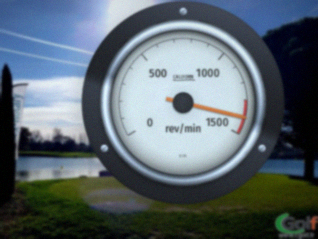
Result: 1400 rpm
